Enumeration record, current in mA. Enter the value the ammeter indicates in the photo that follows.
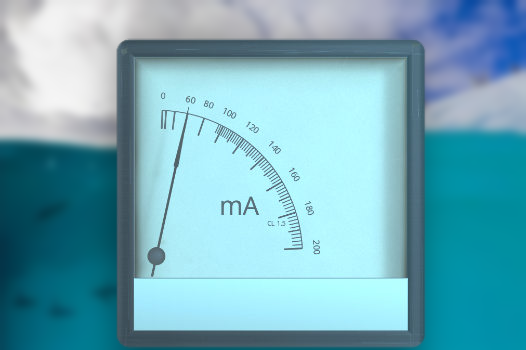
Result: 60 mA
